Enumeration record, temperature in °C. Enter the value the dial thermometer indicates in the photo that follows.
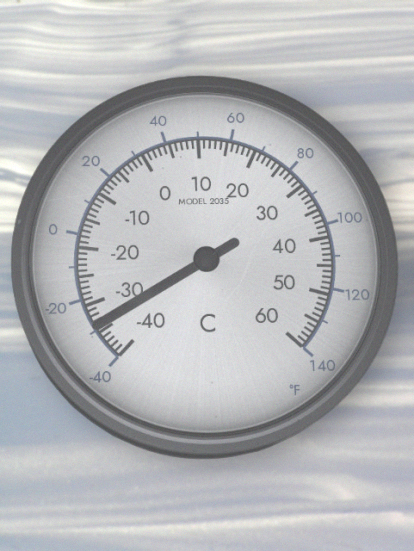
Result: -34 °C
